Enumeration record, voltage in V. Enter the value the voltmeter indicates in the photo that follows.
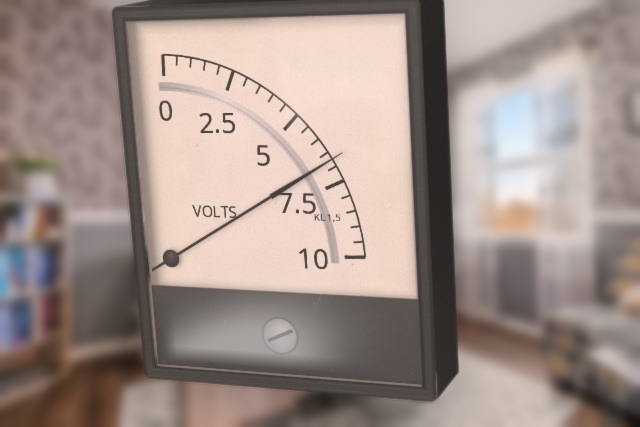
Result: 6.75 V
